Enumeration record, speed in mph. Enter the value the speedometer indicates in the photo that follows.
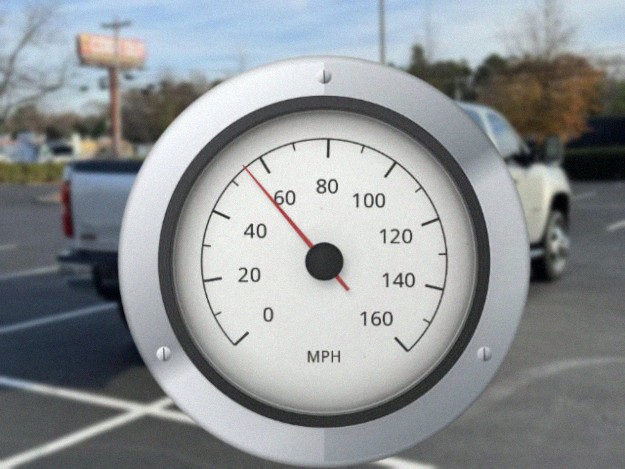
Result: 55 mph
